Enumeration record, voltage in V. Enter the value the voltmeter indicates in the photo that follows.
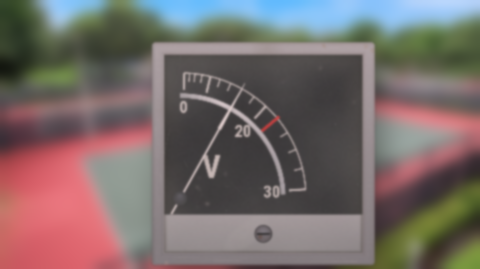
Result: 16 V
